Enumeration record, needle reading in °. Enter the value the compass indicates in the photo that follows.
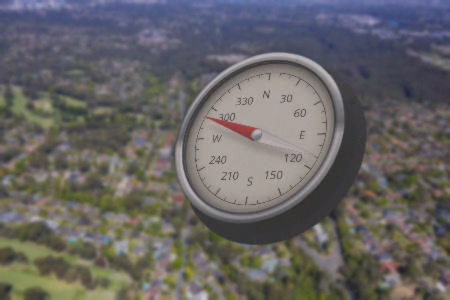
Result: 290 °
